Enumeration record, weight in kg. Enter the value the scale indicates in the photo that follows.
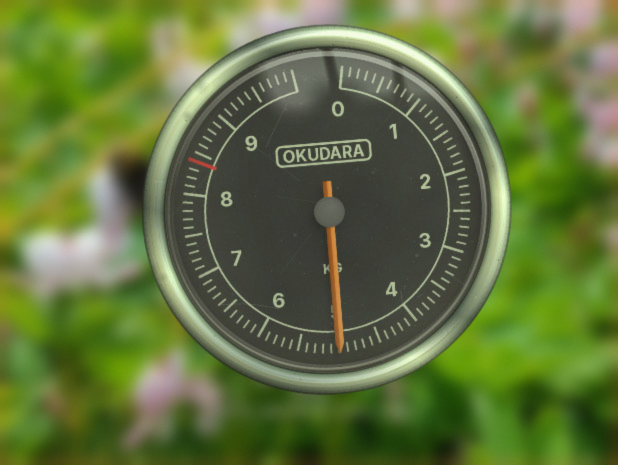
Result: 5 kg
